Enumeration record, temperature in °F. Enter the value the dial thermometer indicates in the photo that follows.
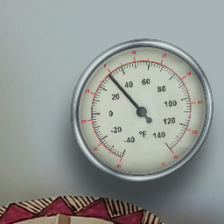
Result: 30 °F
